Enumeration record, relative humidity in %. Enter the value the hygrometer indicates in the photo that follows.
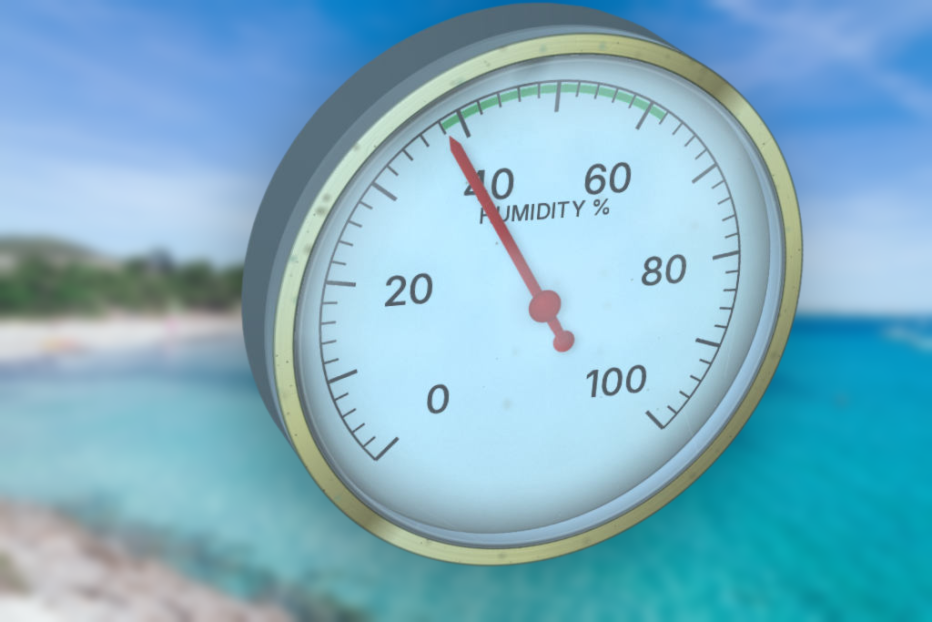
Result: 38 %
